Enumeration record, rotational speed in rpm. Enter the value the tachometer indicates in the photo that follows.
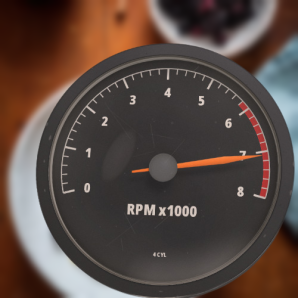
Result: 7100 rpm
